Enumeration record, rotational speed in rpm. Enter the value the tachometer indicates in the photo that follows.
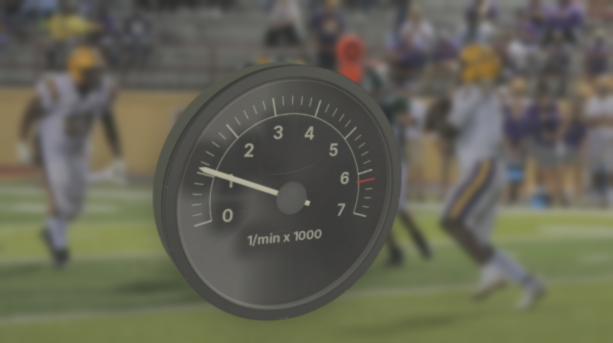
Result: 1100 rpm
